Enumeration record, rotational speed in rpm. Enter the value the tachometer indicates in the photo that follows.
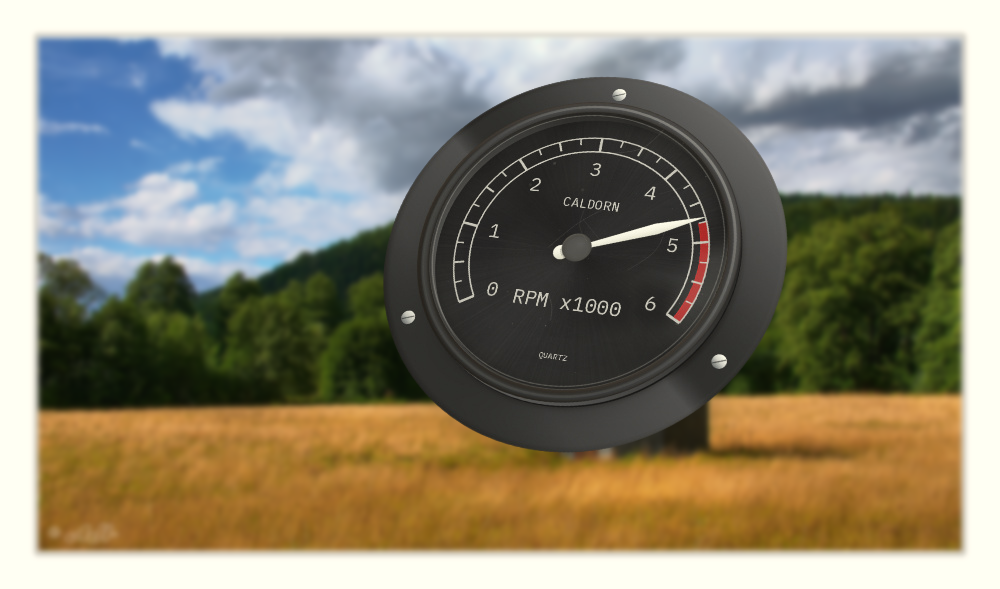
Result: 4750 rpm
